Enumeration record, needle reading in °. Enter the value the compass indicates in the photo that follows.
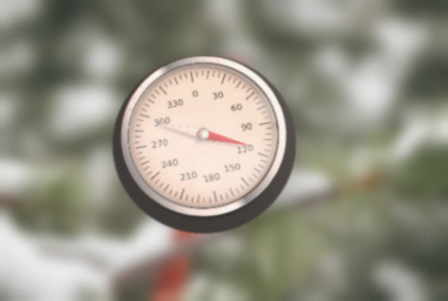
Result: 115 °
